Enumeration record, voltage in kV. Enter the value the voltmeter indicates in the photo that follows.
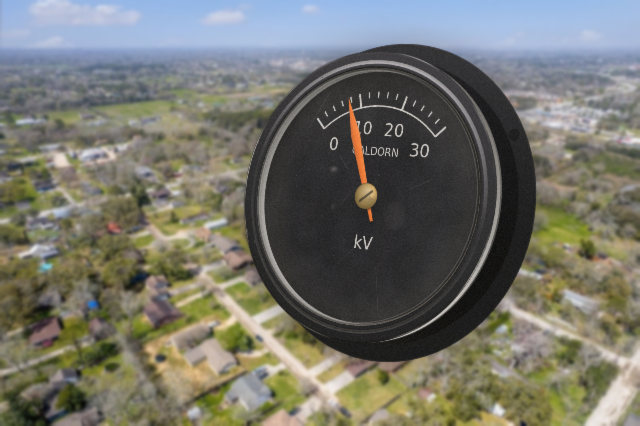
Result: 8 kV
